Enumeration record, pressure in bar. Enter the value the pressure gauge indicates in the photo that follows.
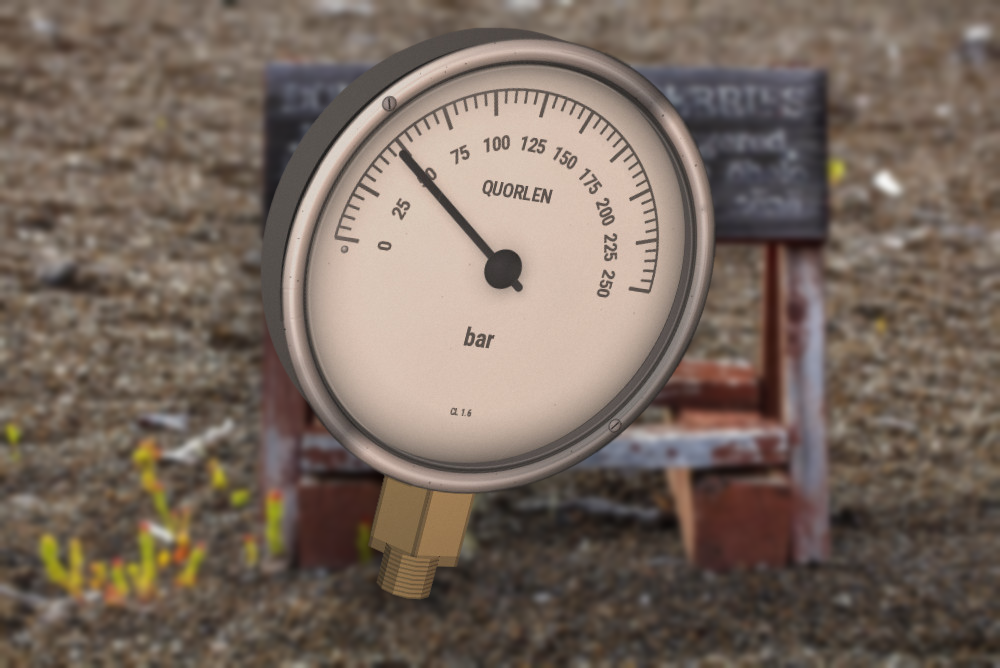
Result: 47.5 bar
